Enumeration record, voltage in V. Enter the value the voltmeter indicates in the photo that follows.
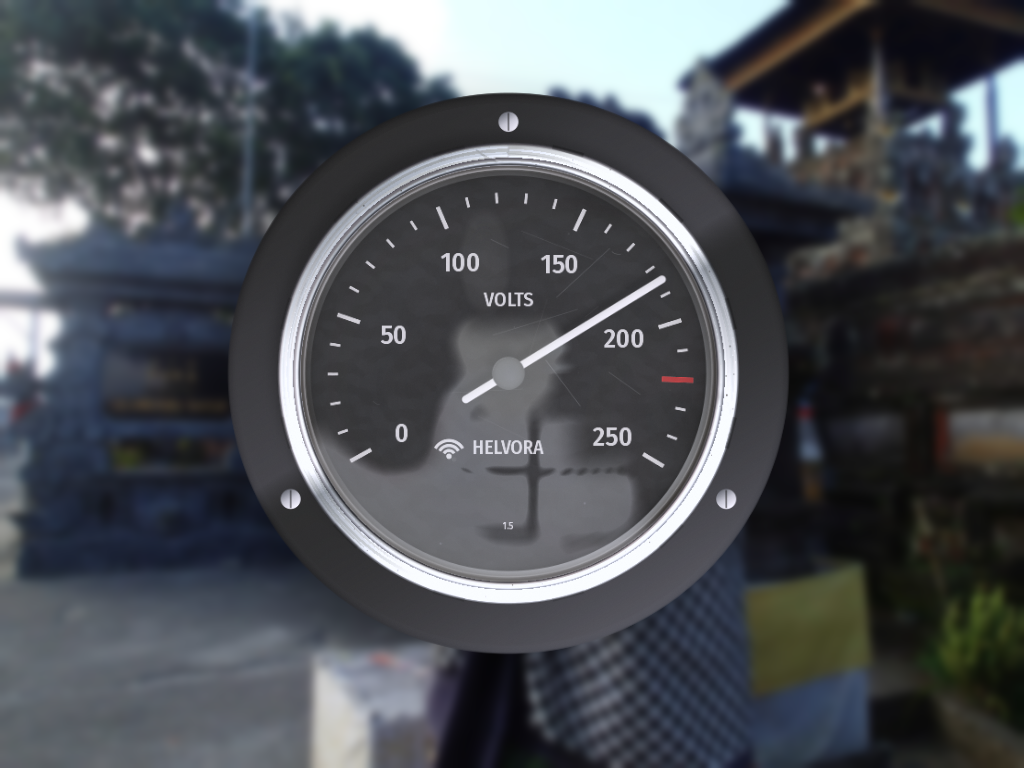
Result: 185 V
